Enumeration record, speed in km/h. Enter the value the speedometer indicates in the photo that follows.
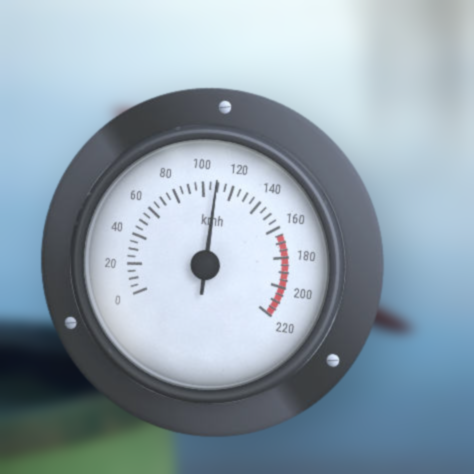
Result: 110 km/h
